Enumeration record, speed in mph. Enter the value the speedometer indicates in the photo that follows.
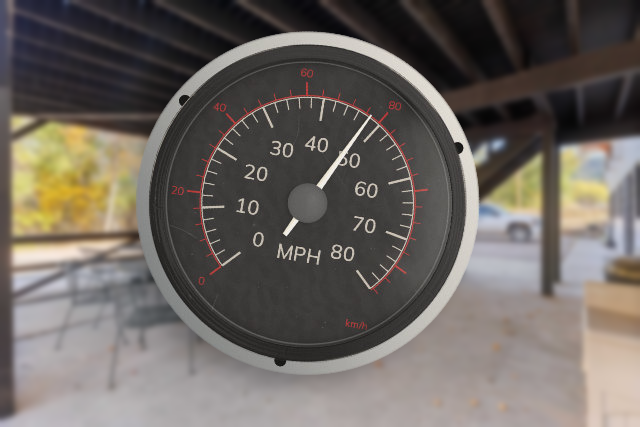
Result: 48 mph
